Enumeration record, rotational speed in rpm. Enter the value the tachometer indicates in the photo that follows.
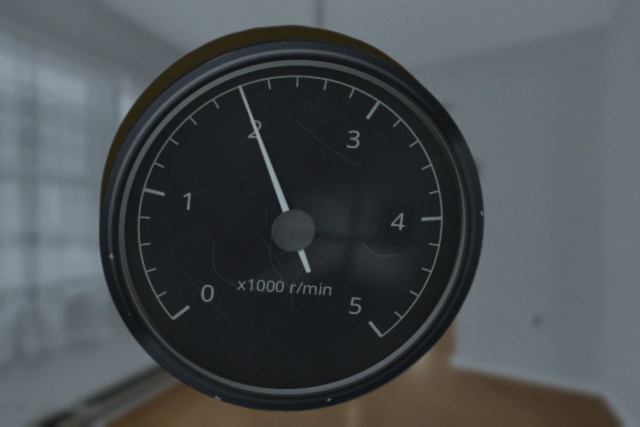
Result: 2000 rpm
